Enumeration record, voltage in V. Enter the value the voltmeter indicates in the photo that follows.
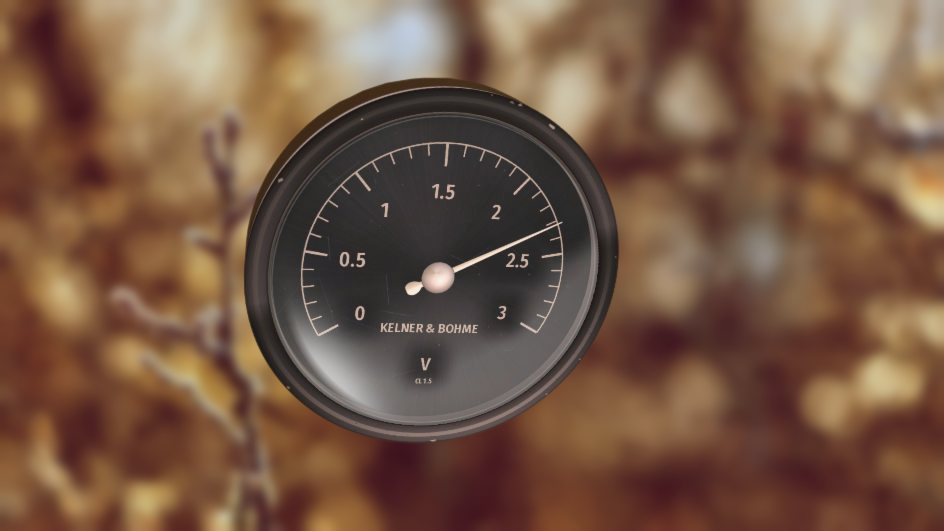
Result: 2.3 V
